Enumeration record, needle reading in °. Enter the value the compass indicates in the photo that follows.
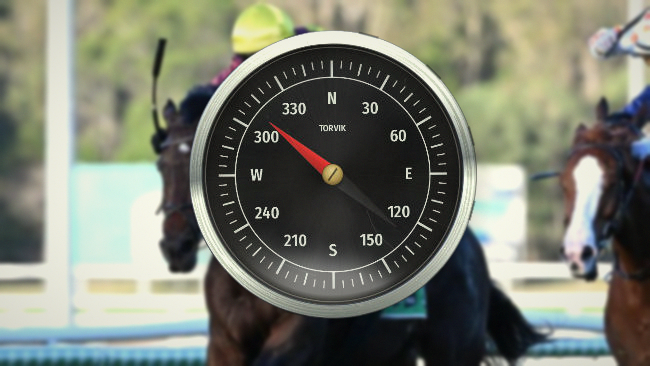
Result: 310 °
